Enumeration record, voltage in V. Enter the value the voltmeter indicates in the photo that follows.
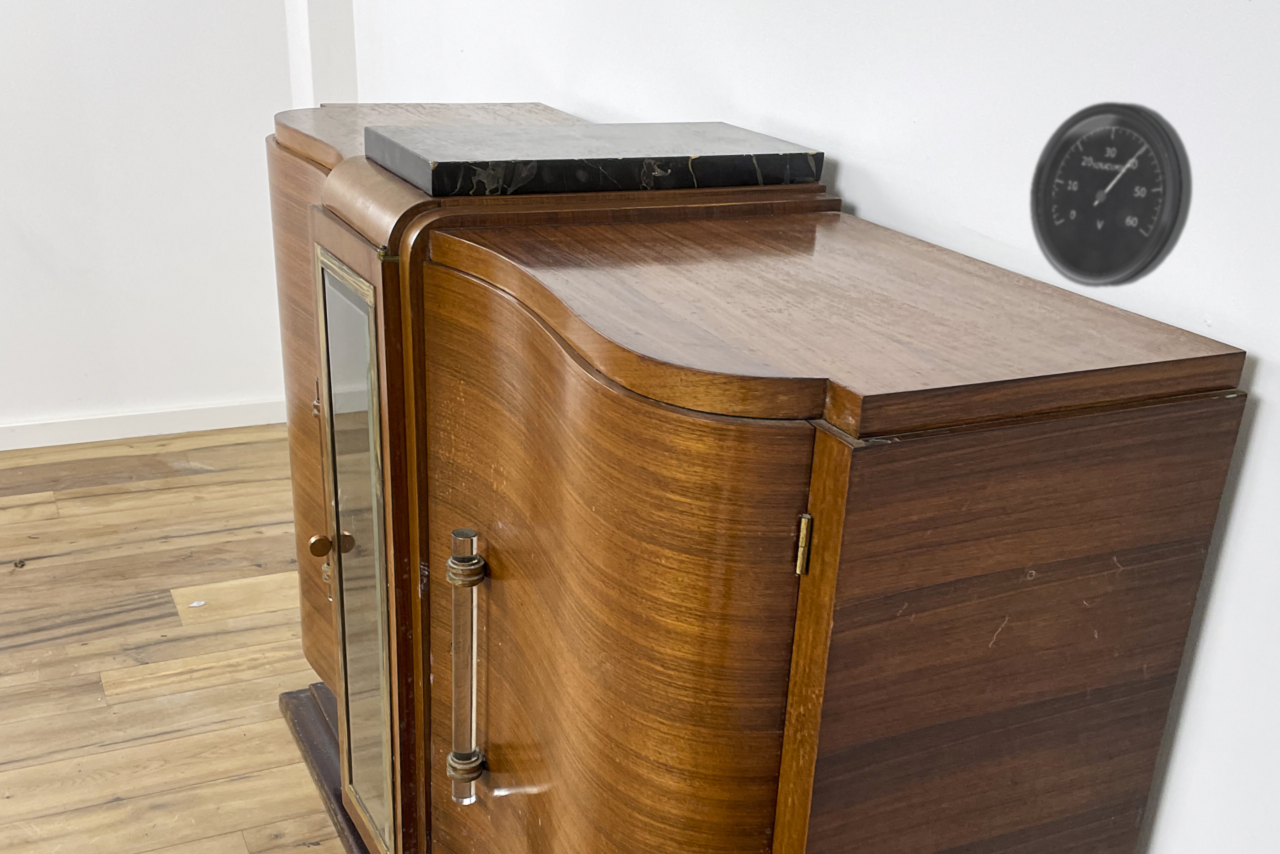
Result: 40 V
